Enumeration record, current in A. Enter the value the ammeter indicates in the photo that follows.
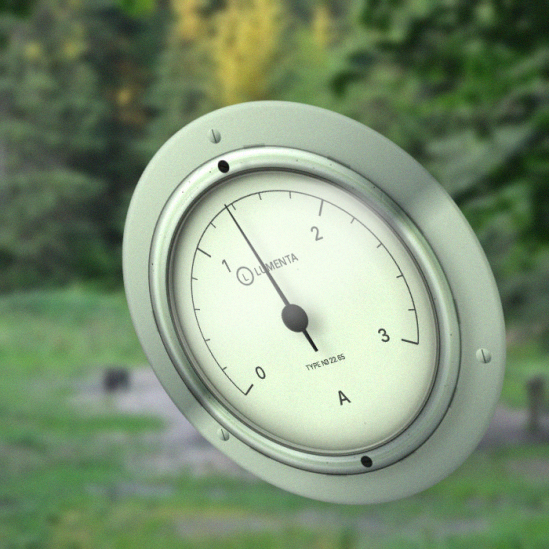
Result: 1.4 A
